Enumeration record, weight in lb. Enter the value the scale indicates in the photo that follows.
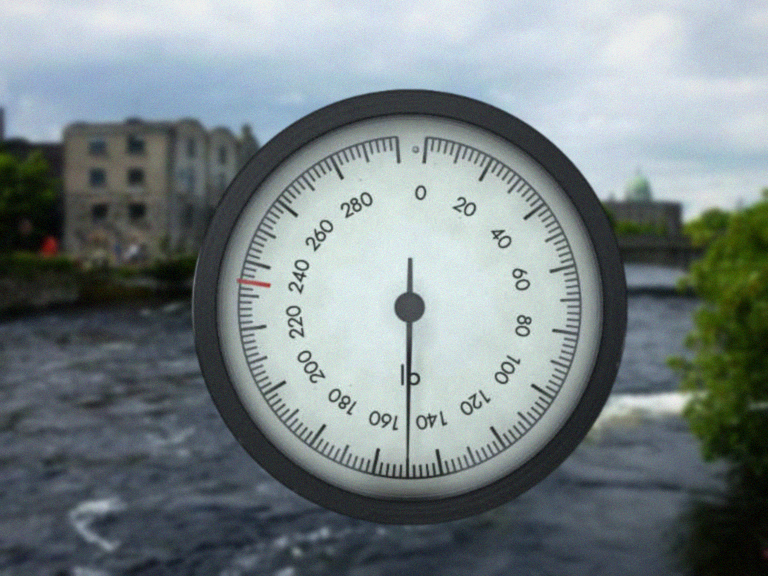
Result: 150 lb
